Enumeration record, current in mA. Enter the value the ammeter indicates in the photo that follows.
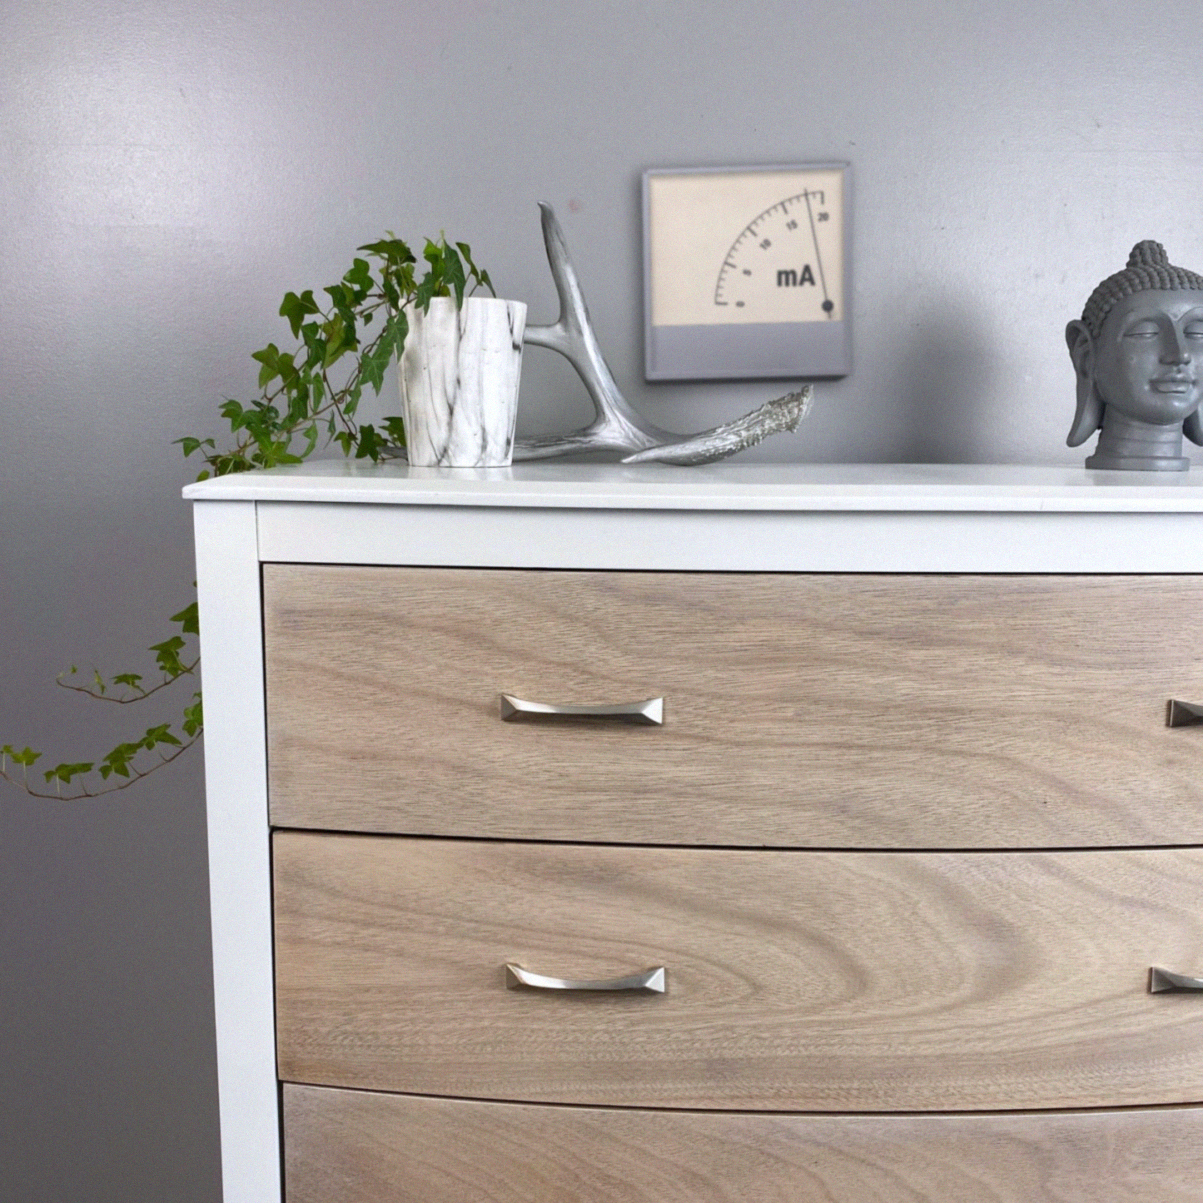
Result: 18 mA
